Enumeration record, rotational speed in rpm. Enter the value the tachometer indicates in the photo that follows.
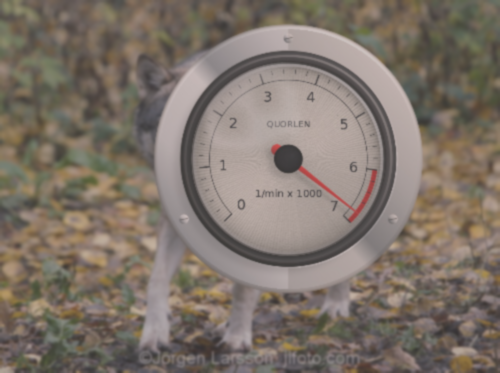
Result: 6800 rpm
